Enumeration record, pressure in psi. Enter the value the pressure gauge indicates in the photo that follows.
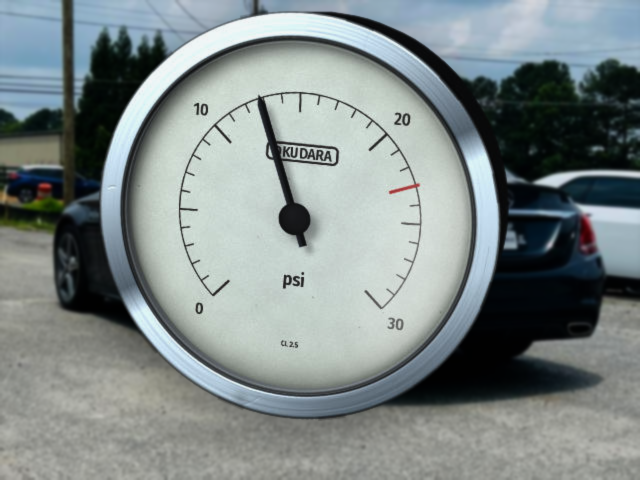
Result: 13 psi
